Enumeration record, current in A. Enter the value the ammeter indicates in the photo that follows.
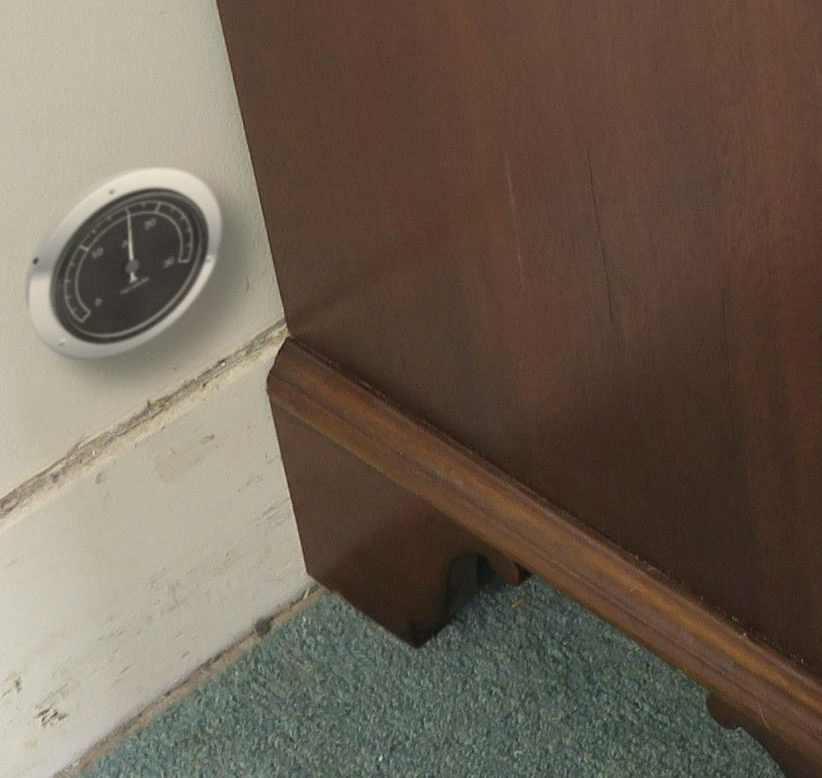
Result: 16 A
